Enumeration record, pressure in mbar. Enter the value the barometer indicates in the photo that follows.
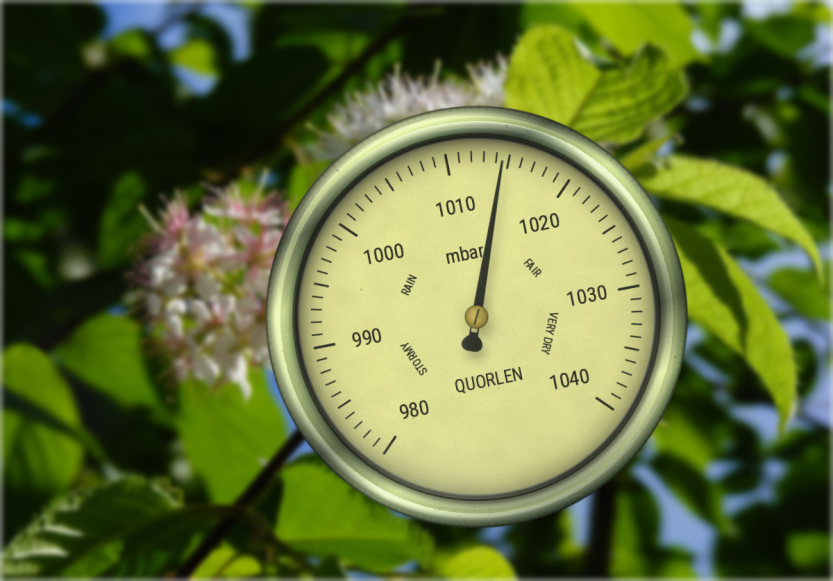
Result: 1014.5 mbar
